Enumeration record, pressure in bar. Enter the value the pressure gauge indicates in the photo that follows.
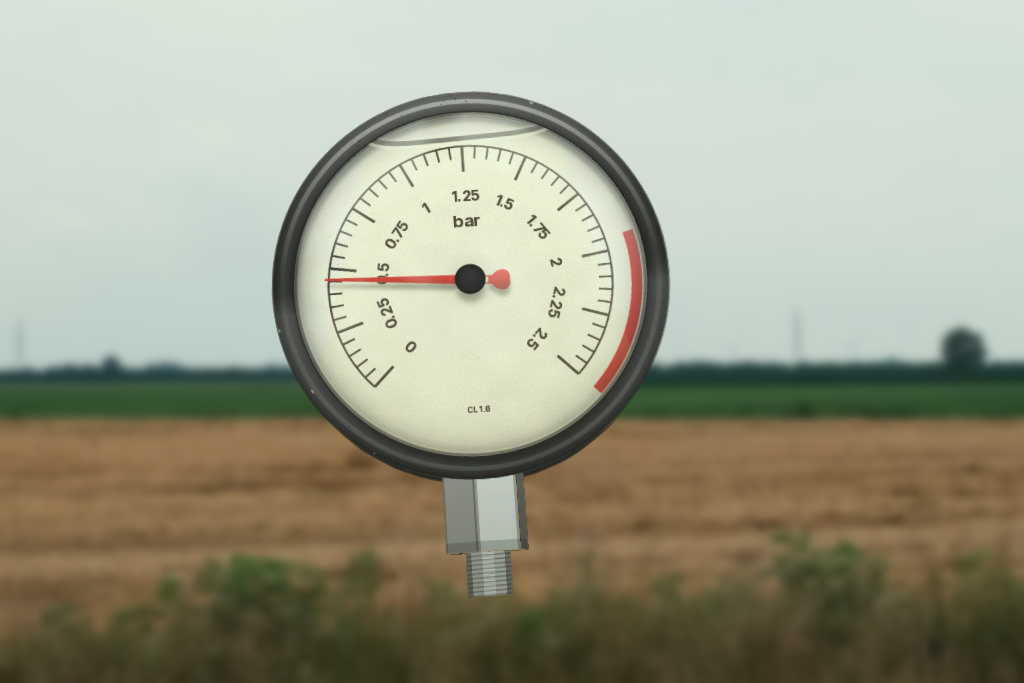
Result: 0.45 bar
